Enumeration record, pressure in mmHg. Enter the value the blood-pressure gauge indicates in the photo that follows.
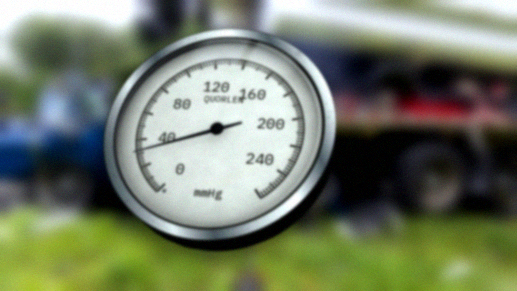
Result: 30 mmHg
